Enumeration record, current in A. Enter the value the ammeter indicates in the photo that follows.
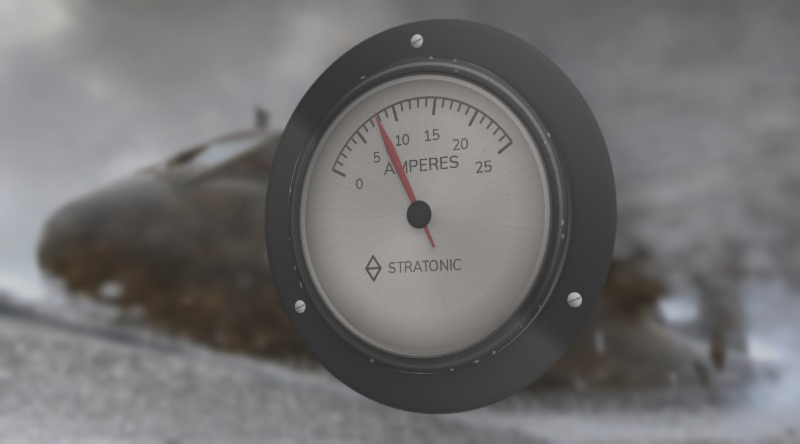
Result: 8 A
